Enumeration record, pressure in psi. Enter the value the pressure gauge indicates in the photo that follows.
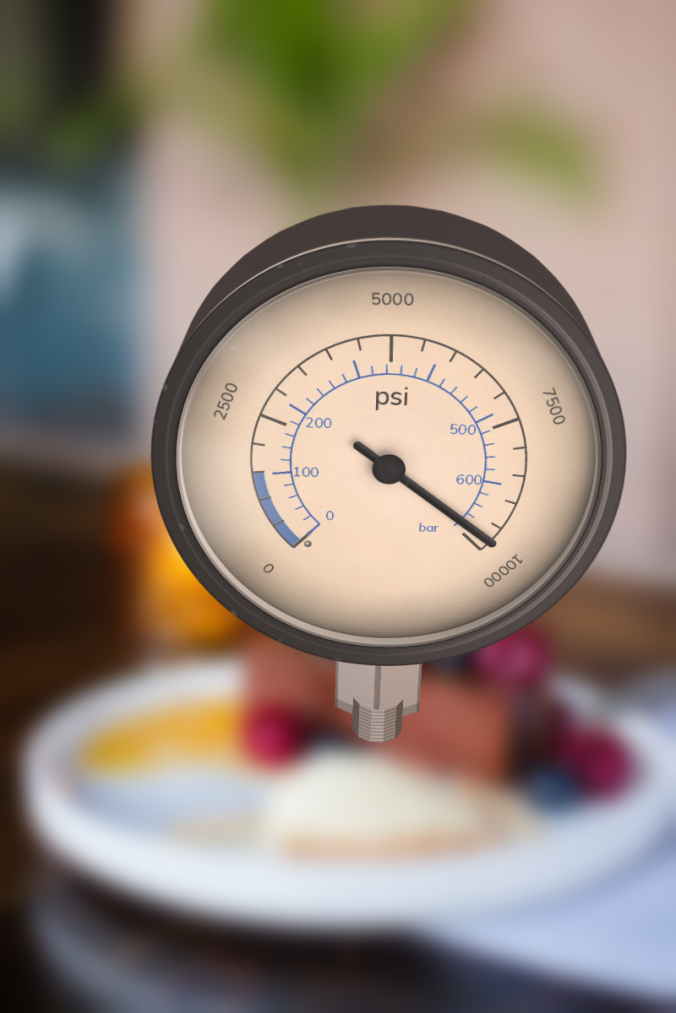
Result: 9750 psi
